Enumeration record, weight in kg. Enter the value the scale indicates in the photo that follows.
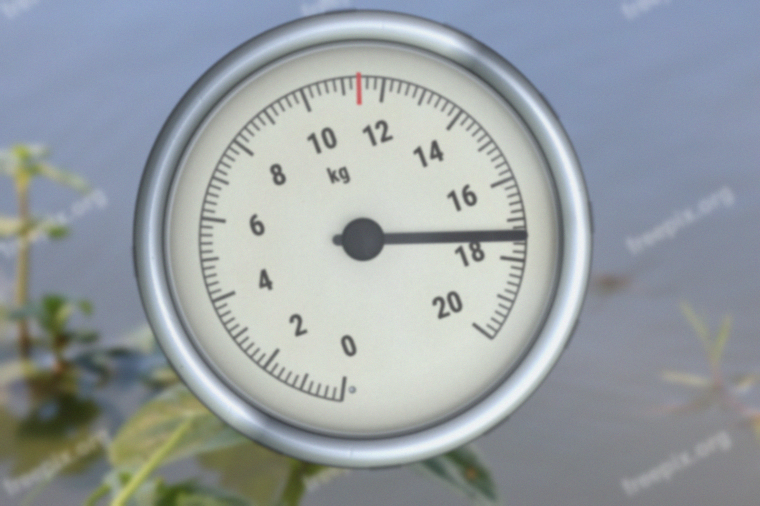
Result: 17.4 kg
